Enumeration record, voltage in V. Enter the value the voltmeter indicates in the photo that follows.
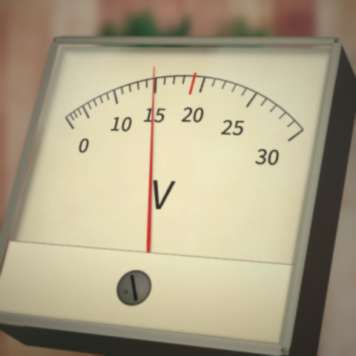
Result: 15 V
